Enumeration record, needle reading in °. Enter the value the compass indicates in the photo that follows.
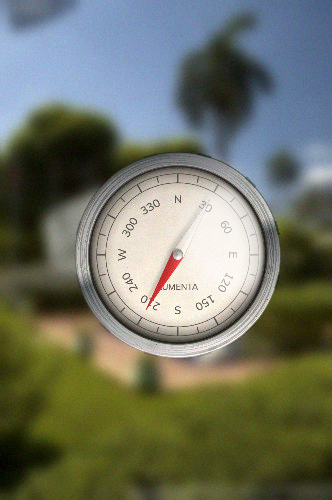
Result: 210 °
